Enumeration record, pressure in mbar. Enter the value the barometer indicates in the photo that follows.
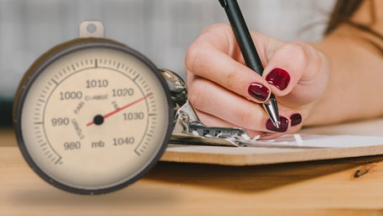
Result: 1025 mbar
